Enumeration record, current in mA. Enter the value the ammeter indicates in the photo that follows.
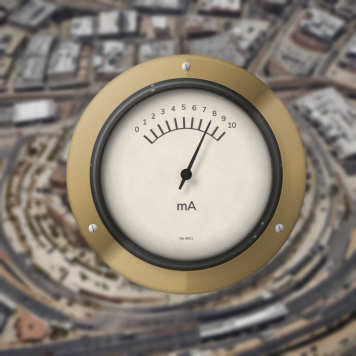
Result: 8 mA
